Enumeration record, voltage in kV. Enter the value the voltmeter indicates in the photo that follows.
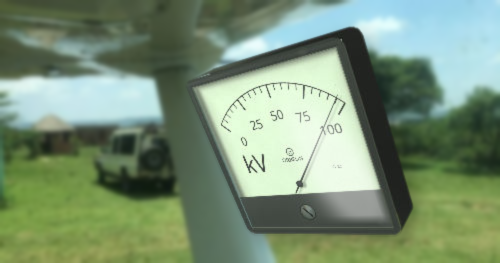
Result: 95 kV
